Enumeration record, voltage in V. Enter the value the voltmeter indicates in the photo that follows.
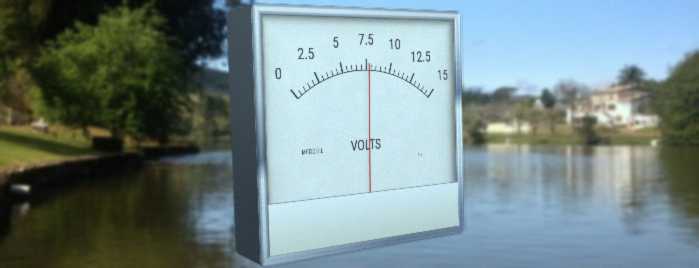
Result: 7.5 V
